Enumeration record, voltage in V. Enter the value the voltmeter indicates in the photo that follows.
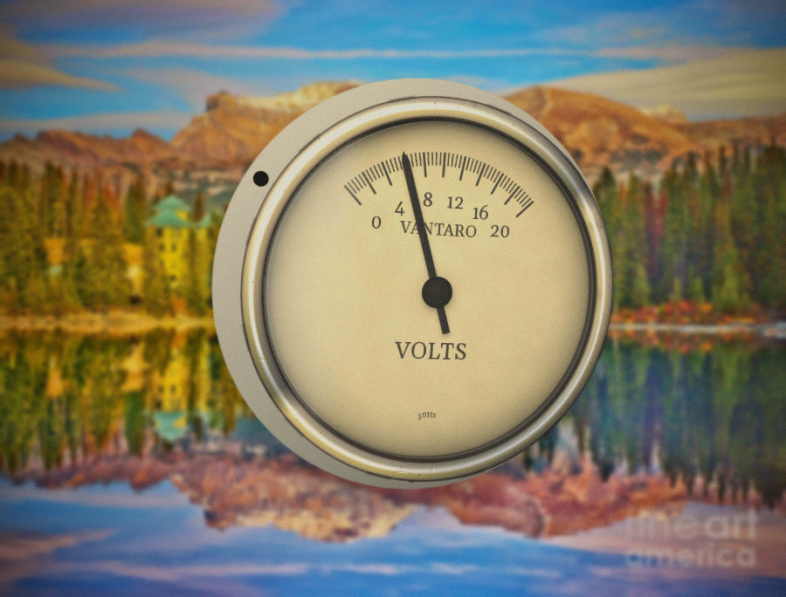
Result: 6 V
